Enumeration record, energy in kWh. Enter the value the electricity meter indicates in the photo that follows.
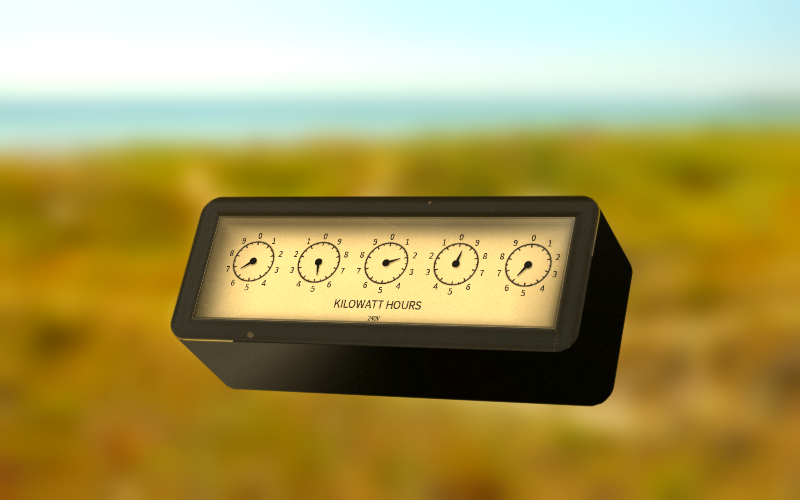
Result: 65196 kWh
